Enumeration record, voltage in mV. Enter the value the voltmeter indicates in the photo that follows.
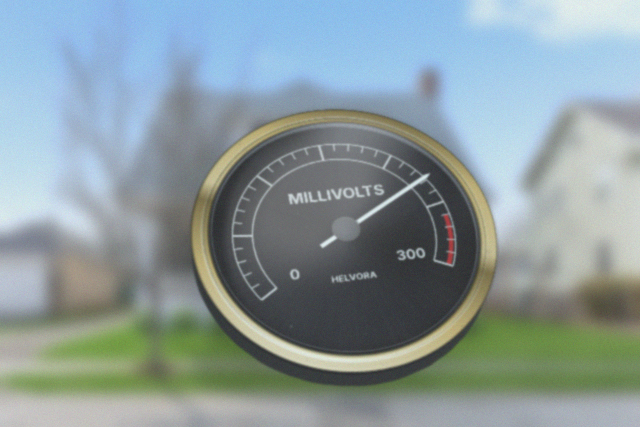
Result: 230 mV
